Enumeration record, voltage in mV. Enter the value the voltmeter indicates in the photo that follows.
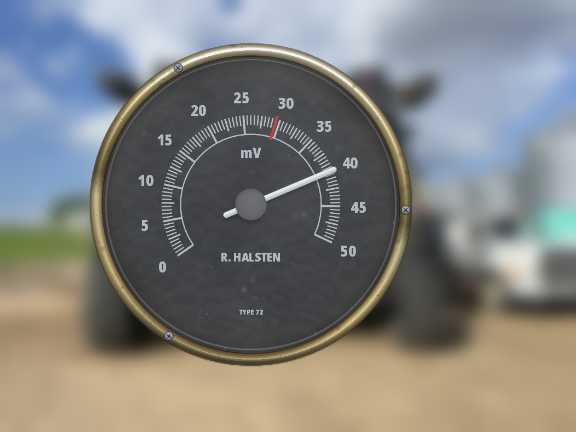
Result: 40 mV
